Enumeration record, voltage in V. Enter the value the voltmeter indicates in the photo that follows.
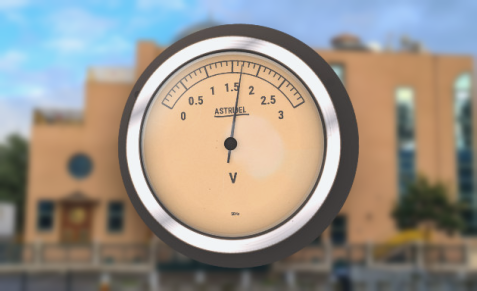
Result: 1.7 V
